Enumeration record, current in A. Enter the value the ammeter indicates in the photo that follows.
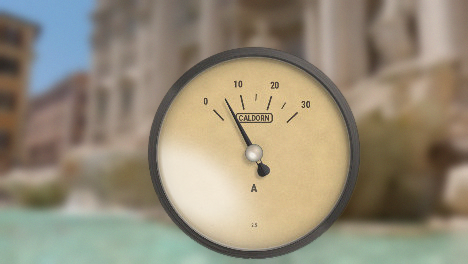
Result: 5 A
